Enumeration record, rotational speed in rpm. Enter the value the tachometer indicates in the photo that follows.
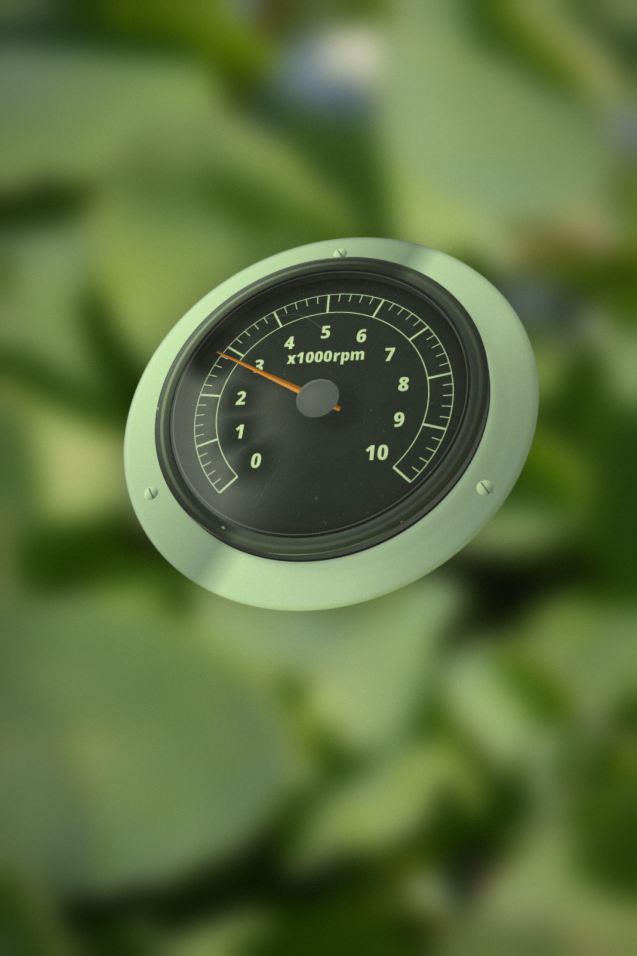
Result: 2800 rpm
